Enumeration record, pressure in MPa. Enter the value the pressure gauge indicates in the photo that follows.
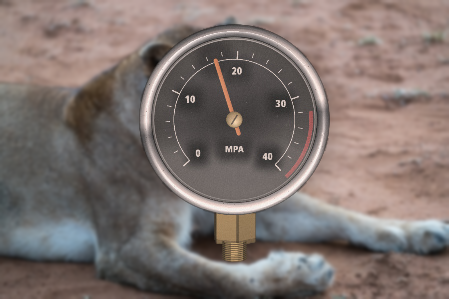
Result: 17 MPa
